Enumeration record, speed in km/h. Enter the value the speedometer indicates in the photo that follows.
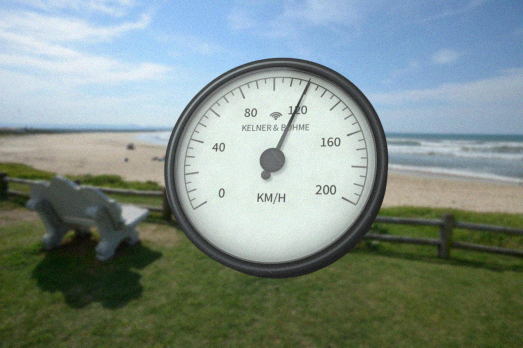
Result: 120 km/h
